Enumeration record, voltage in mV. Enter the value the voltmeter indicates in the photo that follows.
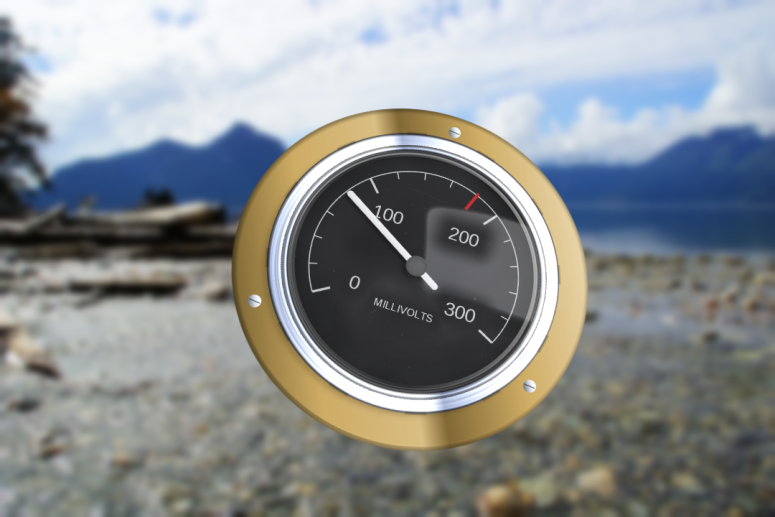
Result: 80 mV
